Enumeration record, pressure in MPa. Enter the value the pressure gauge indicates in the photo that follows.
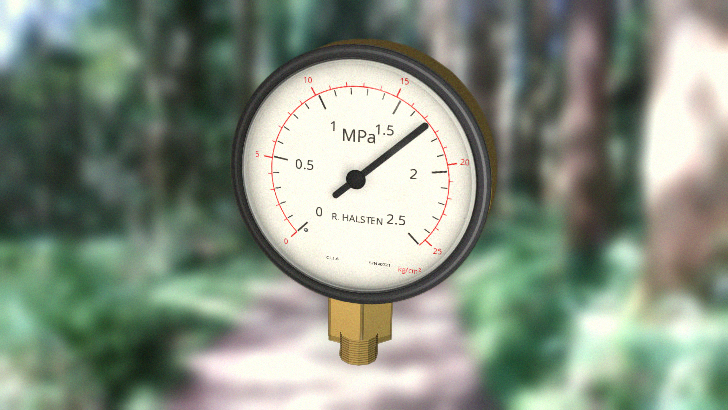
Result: 1.7 MPa
